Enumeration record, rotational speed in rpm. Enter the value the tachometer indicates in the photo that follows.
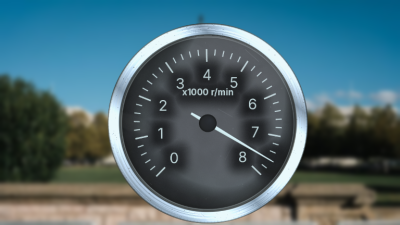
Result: 7600 rpm
